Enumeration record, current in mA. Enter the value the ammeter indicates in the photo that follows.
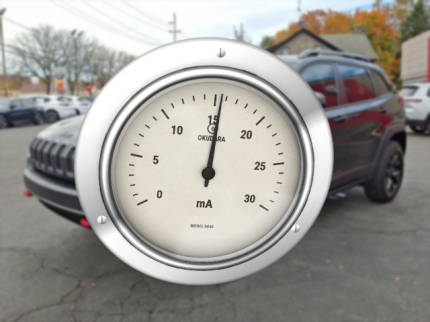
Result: 15.5 mA
